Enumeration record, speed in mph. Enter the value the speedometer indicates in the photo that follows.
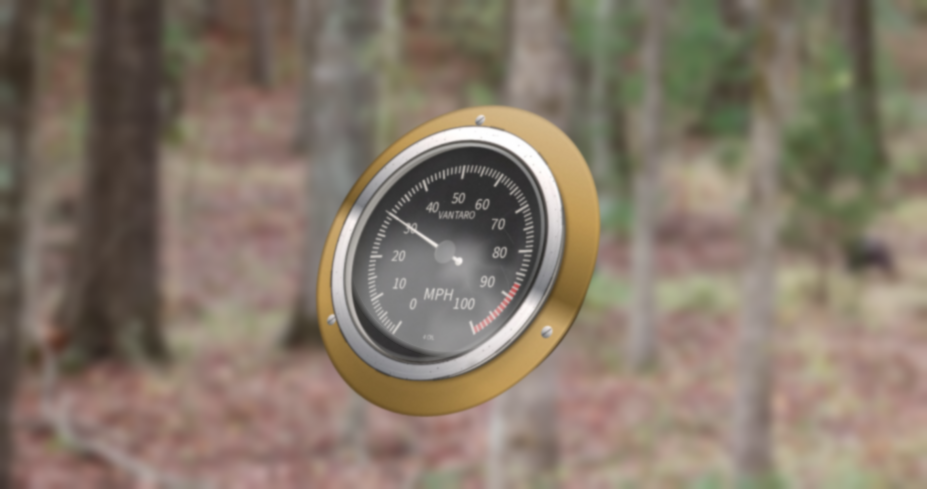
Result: 30 mph
